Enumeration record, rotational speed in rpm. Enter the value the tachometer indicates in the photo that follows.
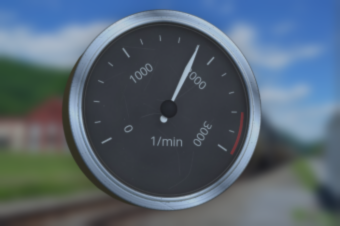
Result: 1800 rpm
